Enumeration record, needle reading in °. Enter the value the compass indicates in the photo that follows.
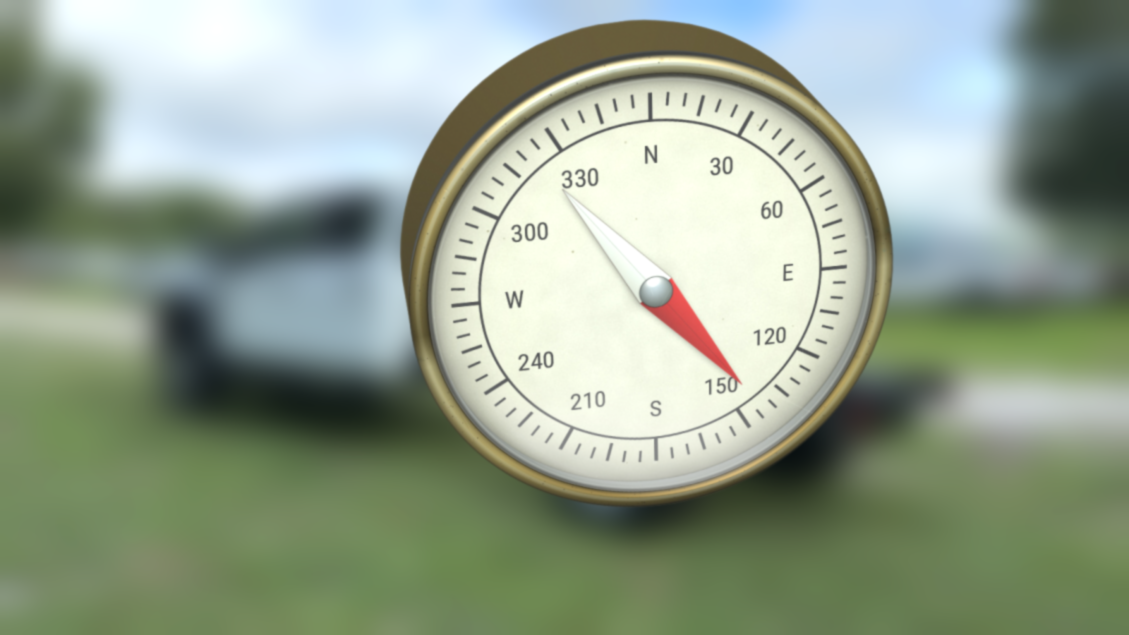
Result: 142.5 °
